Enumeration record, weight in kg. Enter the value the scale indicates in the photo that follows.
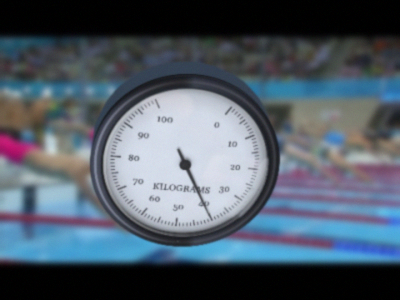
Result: 40 kg
